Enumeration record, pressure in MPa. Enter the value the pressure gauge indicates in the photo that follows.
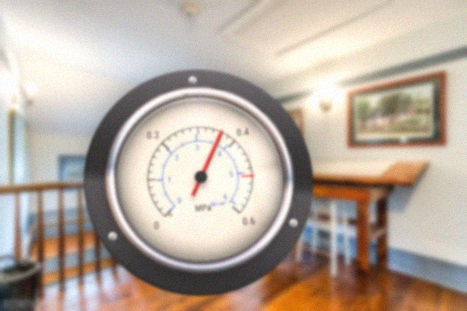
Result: 0.36 MPa
